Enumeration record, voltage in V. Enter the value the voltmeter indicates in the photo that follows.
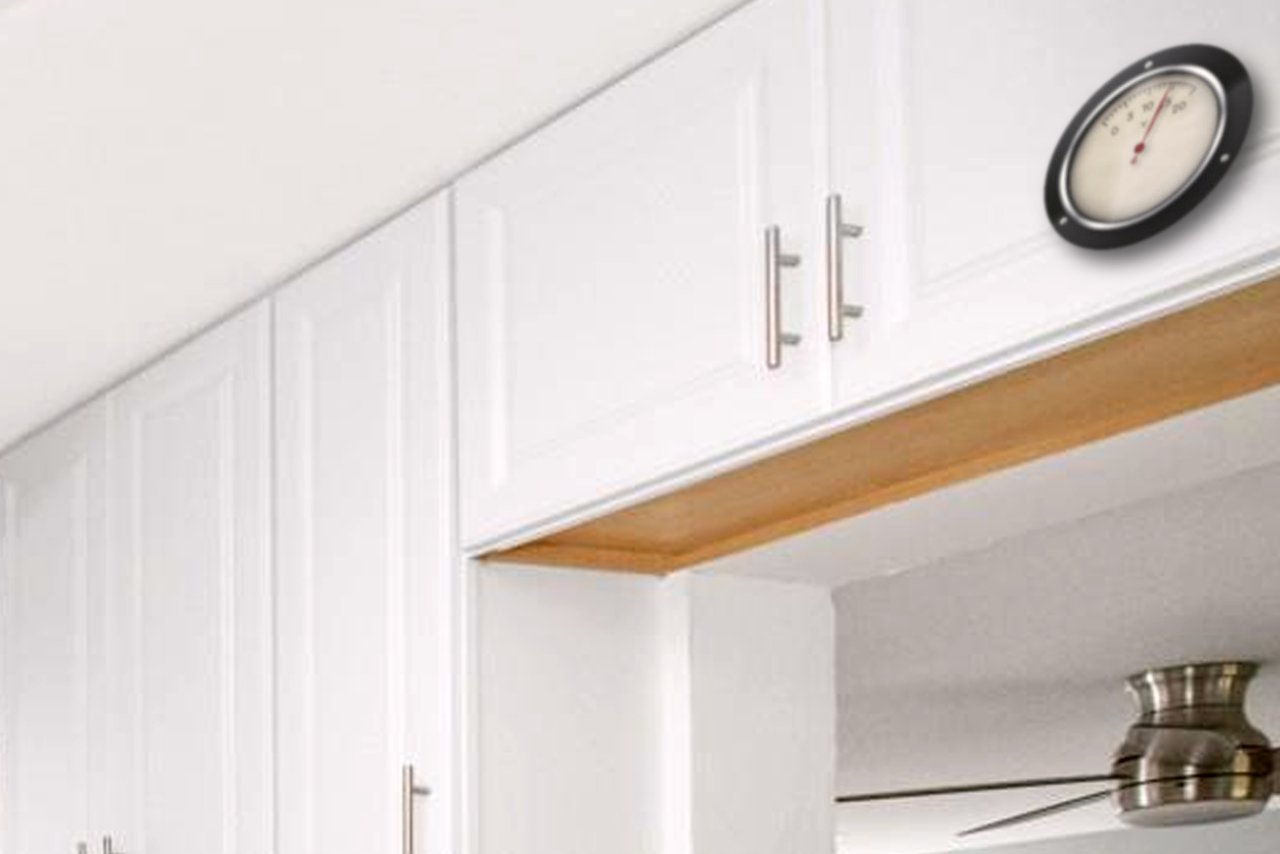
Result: 15 V
